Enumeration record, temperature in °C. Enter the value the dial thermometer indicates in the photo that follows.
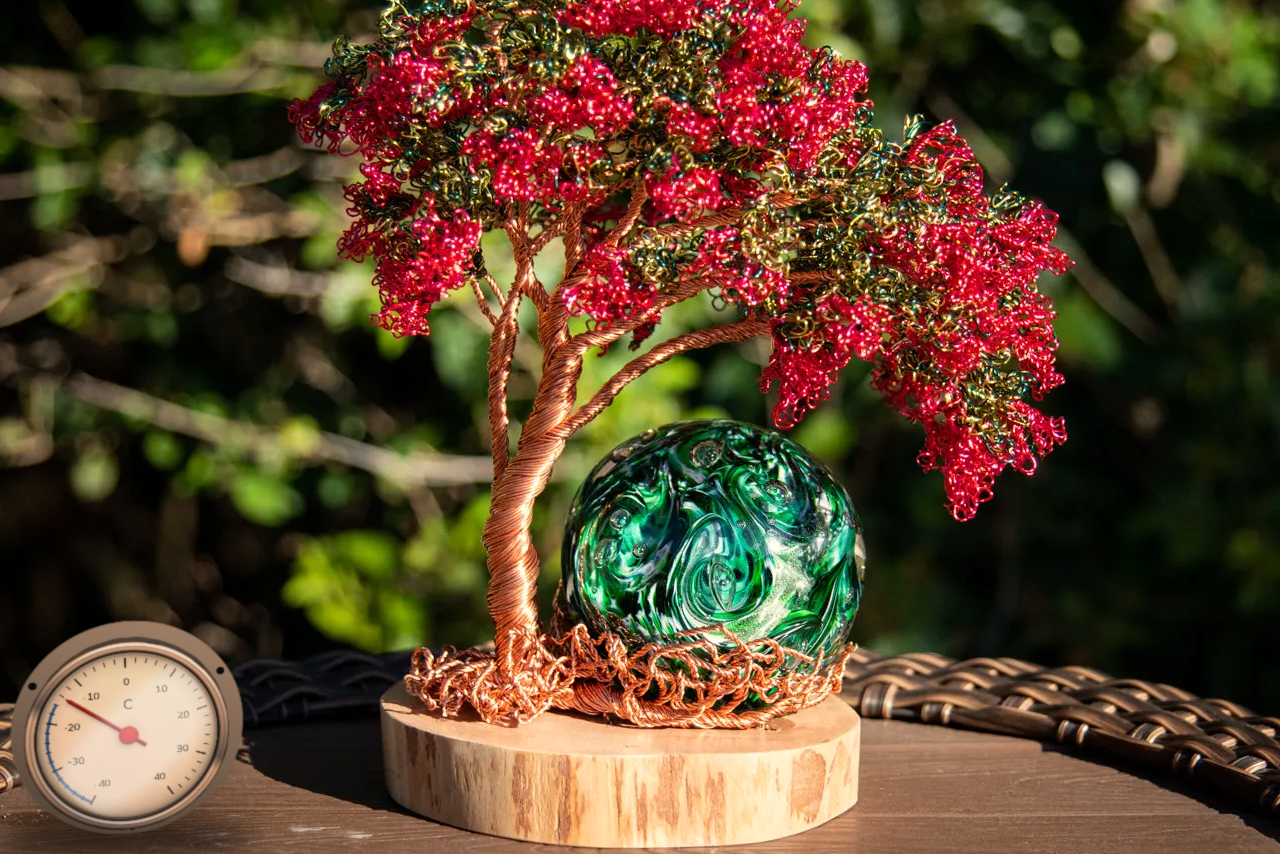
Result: -14 °C
